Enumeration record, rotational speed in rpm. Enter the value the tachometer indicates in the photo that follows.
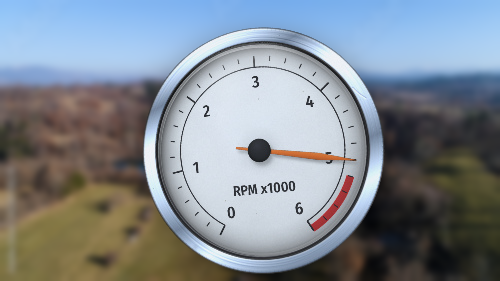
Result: 5000 rpm
